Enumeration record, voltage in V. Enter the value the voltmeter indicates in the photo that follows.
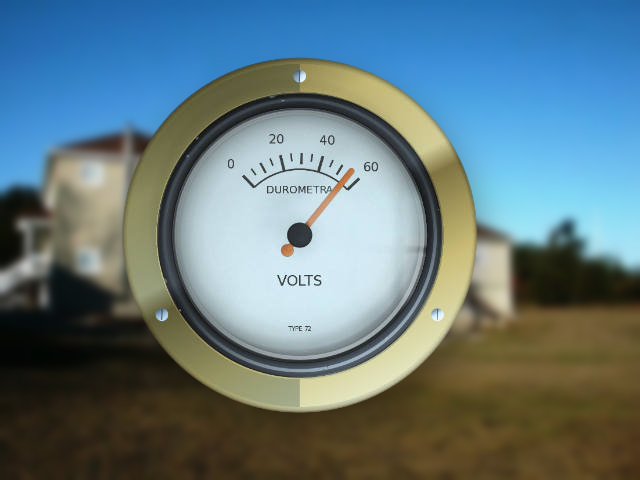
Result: 55 V
